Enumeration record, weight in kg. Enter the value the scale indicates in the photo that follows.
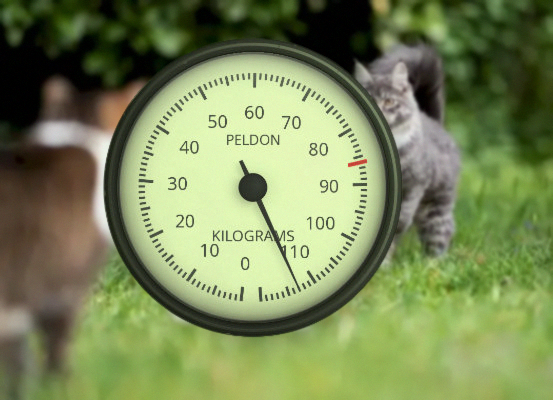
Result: 113 kg
